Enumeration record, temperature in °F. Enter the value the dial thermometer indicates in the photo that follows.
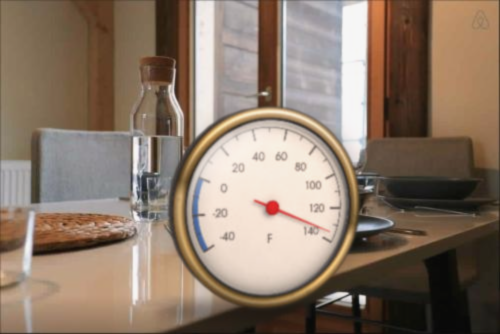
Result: 135 °F
